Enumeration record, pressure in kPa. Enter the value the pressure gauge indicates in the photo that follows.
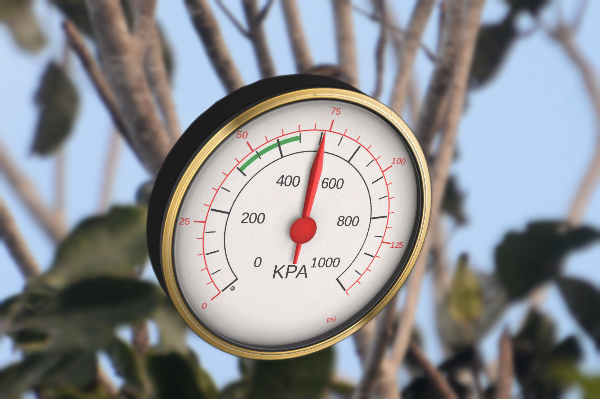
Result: 500 kPa
